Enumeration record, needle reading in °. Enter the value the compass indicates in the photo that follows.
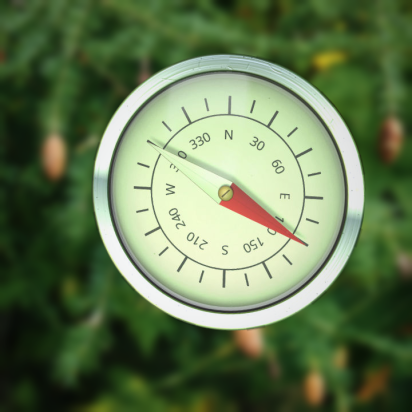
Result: 120 °
